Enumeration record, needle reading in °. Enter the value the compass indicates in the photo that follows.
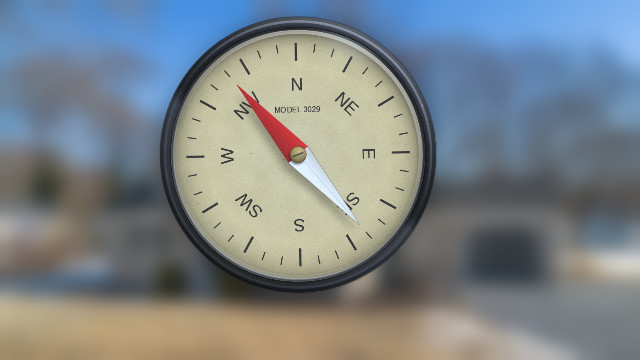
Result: 320 °
